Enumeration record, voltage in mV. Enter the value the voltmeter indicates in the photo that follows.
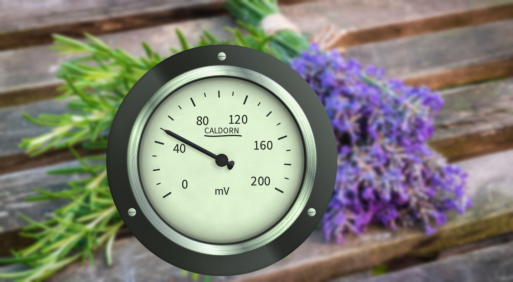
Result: 50 mV
